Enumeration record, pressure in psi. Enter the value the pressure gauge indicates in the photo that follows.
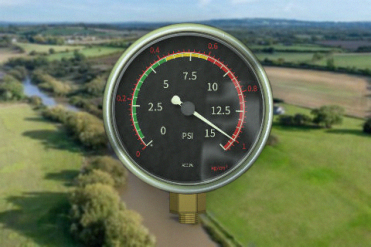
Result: 14.25 psi
